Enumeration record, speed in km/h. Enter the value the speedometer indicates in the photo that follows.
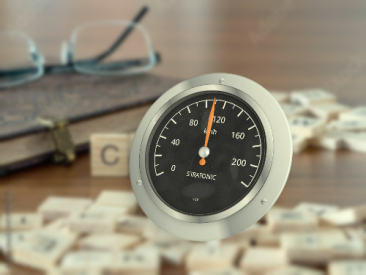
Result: 110 km/h
